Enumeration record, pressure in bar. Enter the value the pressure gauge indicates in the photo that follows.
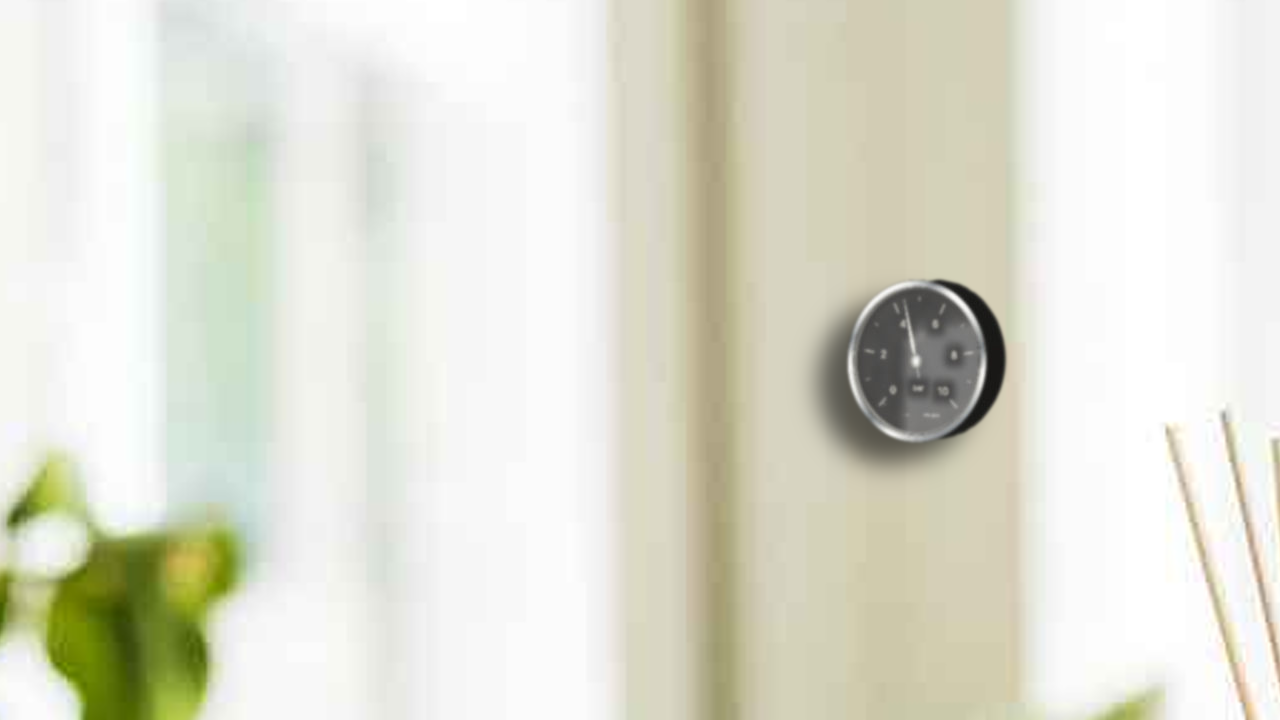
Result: 4.5 bar
